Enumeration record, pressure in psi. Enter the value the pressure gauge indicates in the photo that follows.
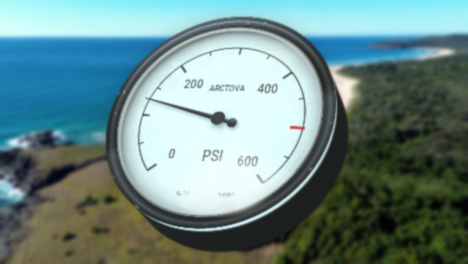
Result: 125 psi
